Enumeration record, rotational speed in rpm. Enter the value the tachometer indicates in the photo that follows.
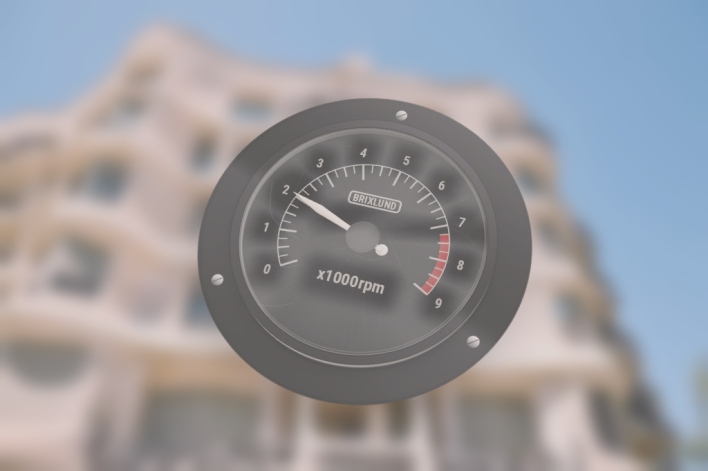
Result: 2000 rpm
